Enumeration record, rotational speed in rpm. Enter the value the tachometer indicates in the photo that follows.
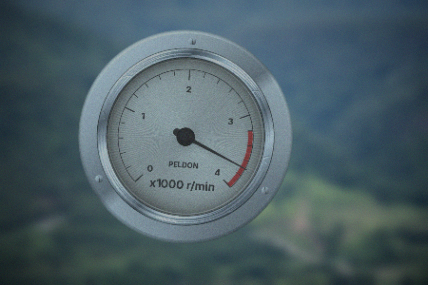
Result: 3700 rpm
